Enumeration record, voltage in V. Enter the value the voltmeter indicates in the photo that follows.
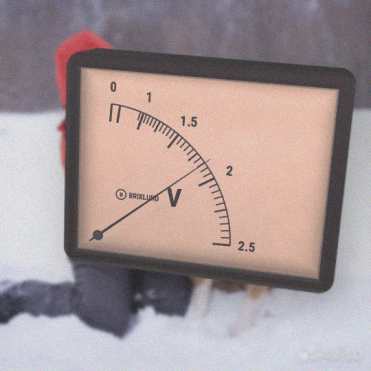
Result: 1.85 V
